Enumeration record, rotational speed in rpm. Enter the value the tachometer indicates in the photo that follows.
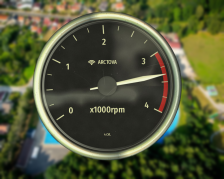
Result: 3375 rpm
